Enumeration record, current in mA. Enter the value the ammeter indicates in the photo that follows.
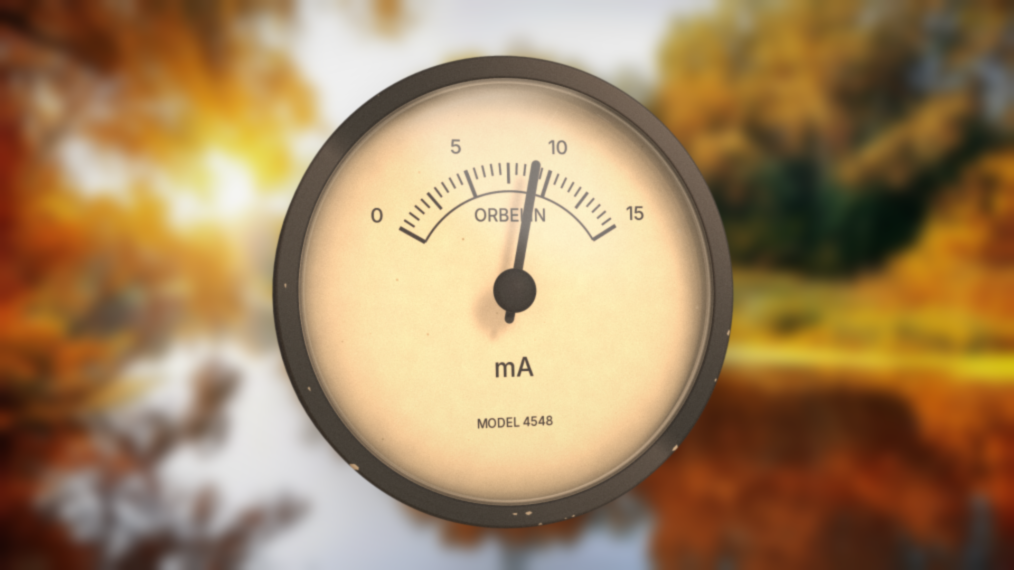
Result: 9 mA
